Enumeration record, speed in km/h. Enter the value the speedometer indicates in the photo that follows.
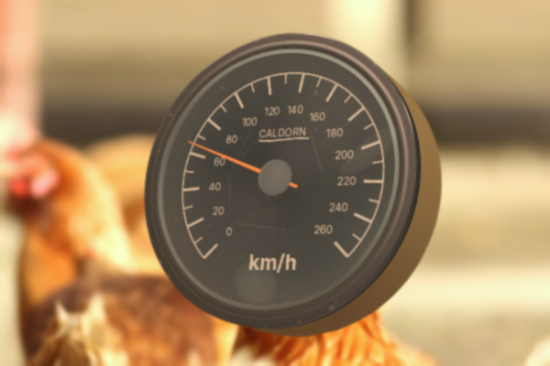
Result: 65 km/h
